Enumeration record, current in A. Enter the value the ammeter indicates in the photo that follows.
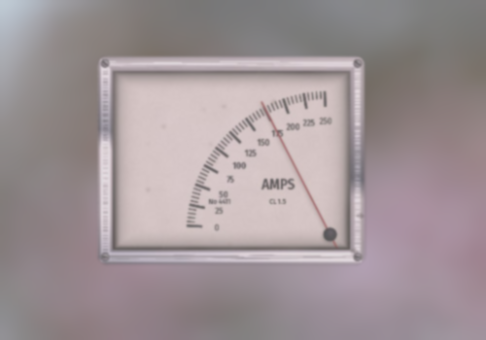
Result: 175 A
